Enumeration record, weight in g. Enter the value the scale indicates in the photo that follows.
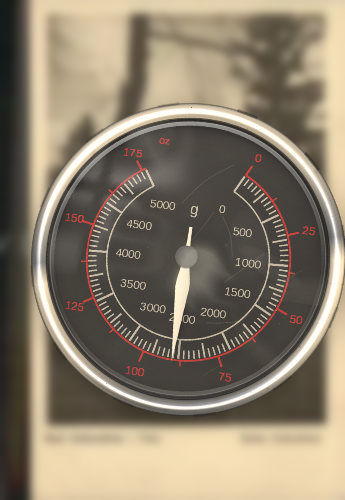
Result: 2550 g
